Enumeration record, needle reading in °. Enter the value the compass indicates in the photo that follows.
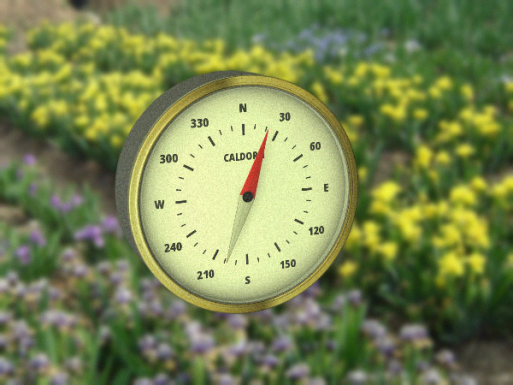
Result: 20 °
